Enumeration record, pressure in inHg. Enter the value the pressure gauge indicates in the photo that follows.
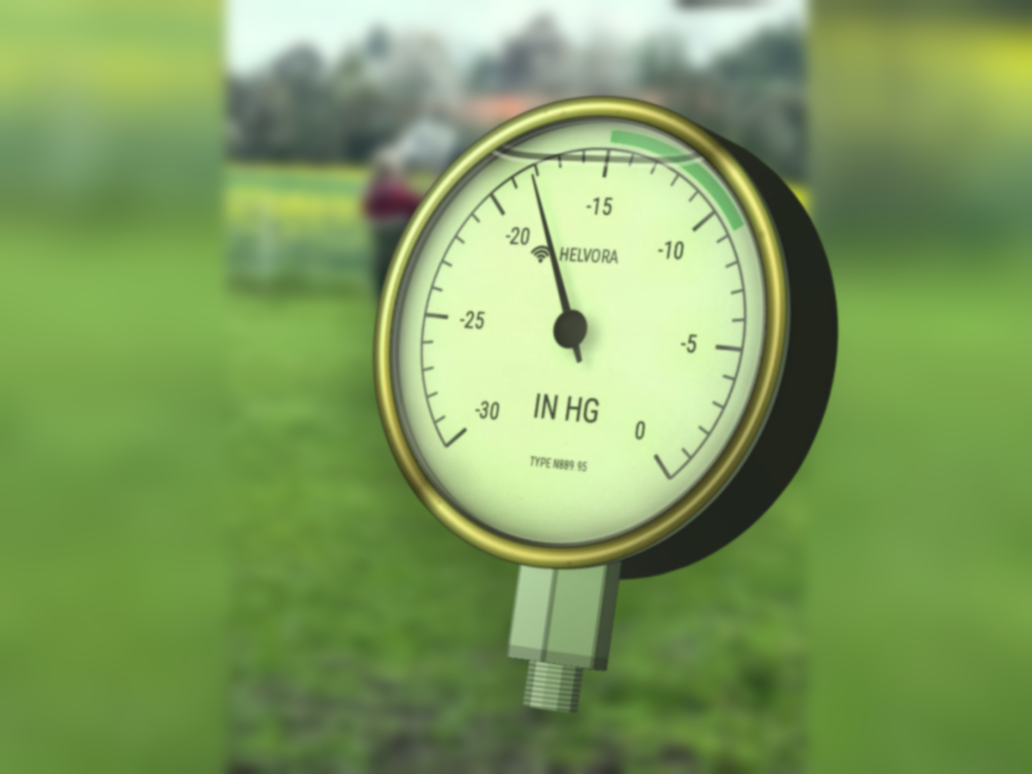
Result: -18 inHg
